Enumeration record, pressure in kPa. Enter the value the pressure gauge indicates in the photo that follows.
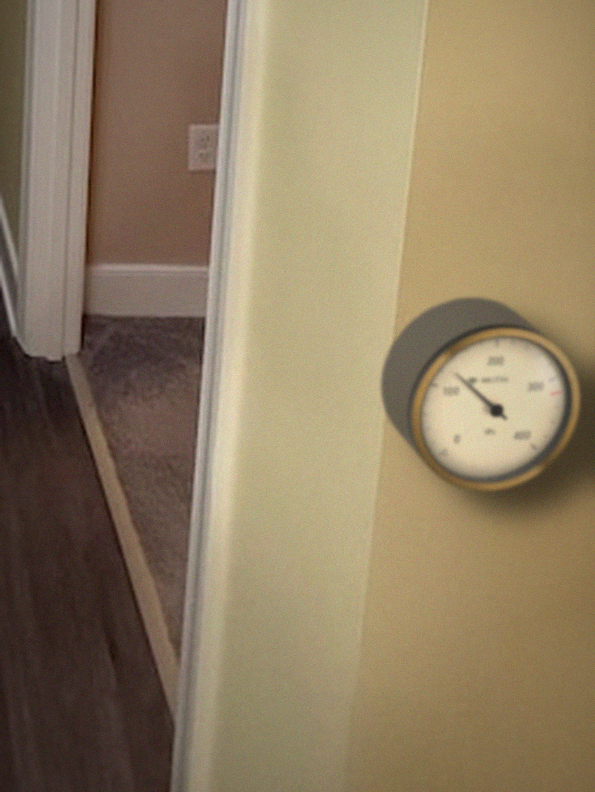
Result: 130 kPa
